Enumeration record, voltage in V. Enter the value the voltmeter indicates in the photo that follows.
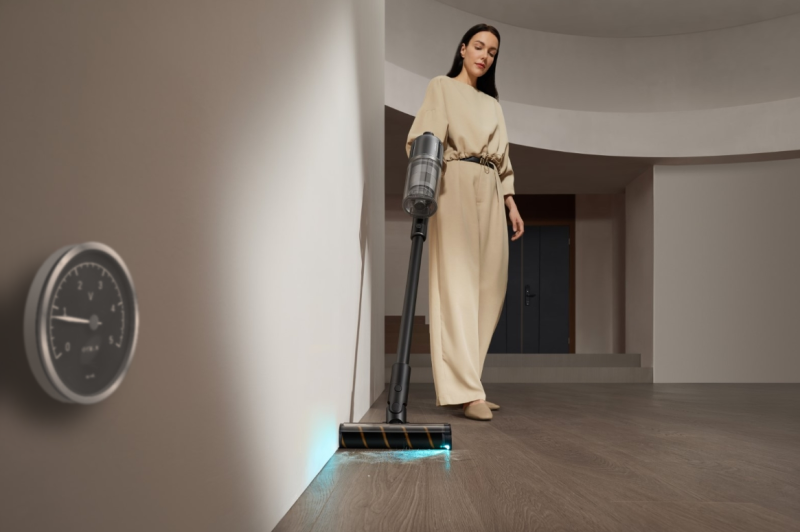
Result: 0.8 V
